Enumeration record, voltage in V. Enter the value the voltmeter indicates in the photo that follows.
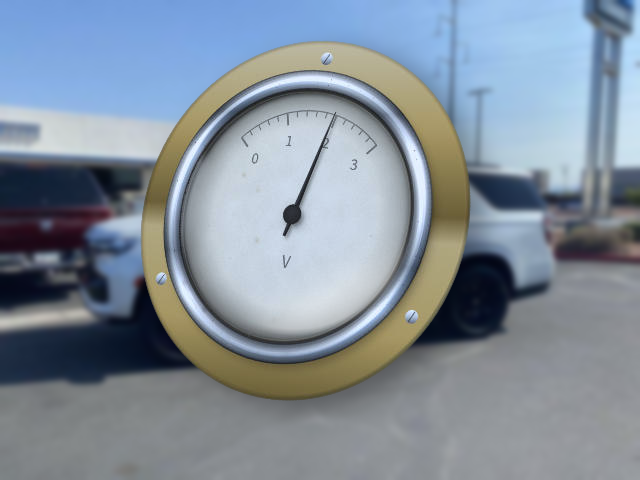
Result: 2 V
